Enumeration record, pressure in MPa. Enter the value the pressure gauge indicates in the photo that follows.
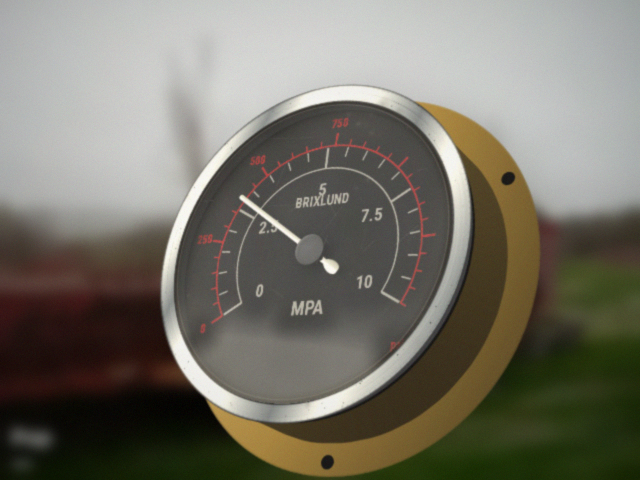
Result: 2.75 MPa
